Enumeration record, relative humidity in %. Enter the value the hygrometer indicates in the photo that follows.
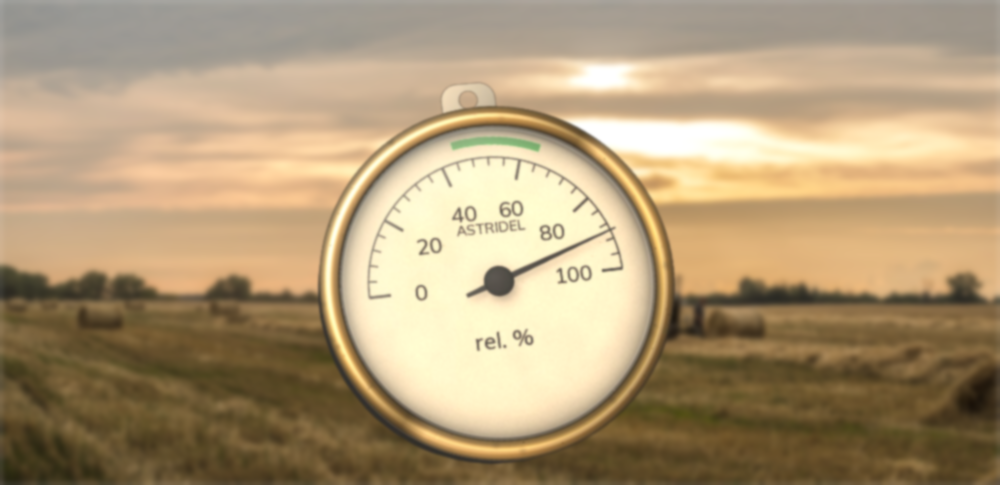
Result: 90 %
